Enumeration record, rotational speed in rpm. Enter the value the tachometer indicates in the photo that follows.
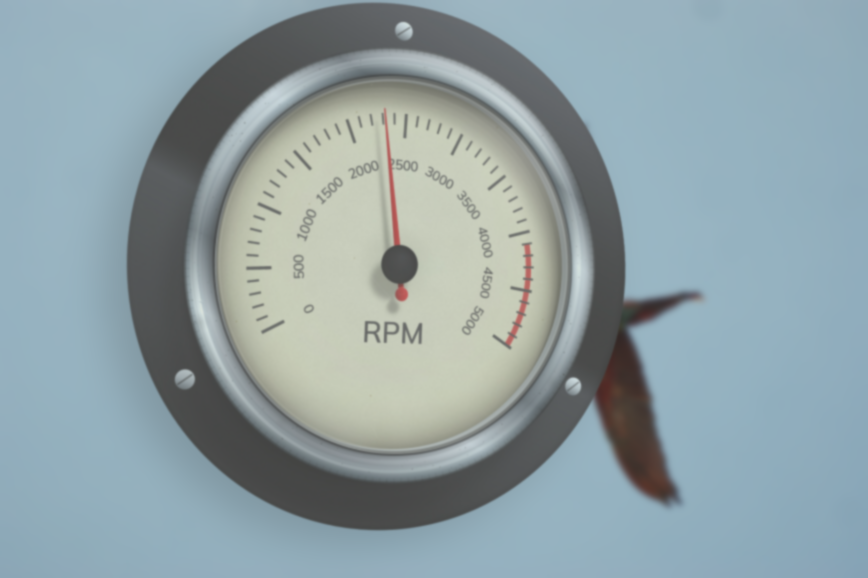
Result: 2300 rpm
